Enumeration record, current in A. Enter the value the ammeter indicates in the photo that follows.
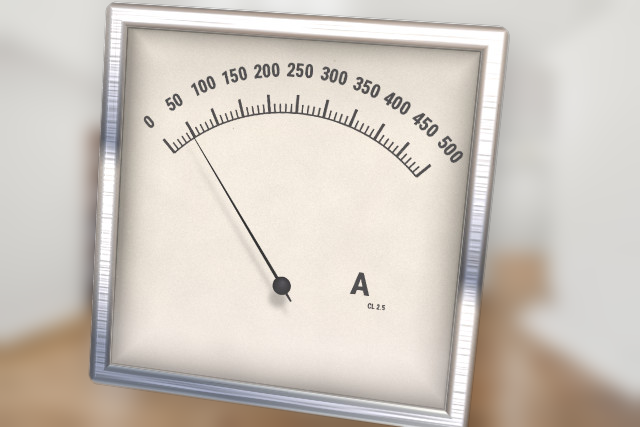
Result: 50 A
